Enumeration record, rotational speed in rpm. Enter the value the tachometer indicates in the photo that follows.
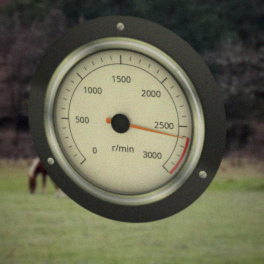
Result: 2600 rpm
